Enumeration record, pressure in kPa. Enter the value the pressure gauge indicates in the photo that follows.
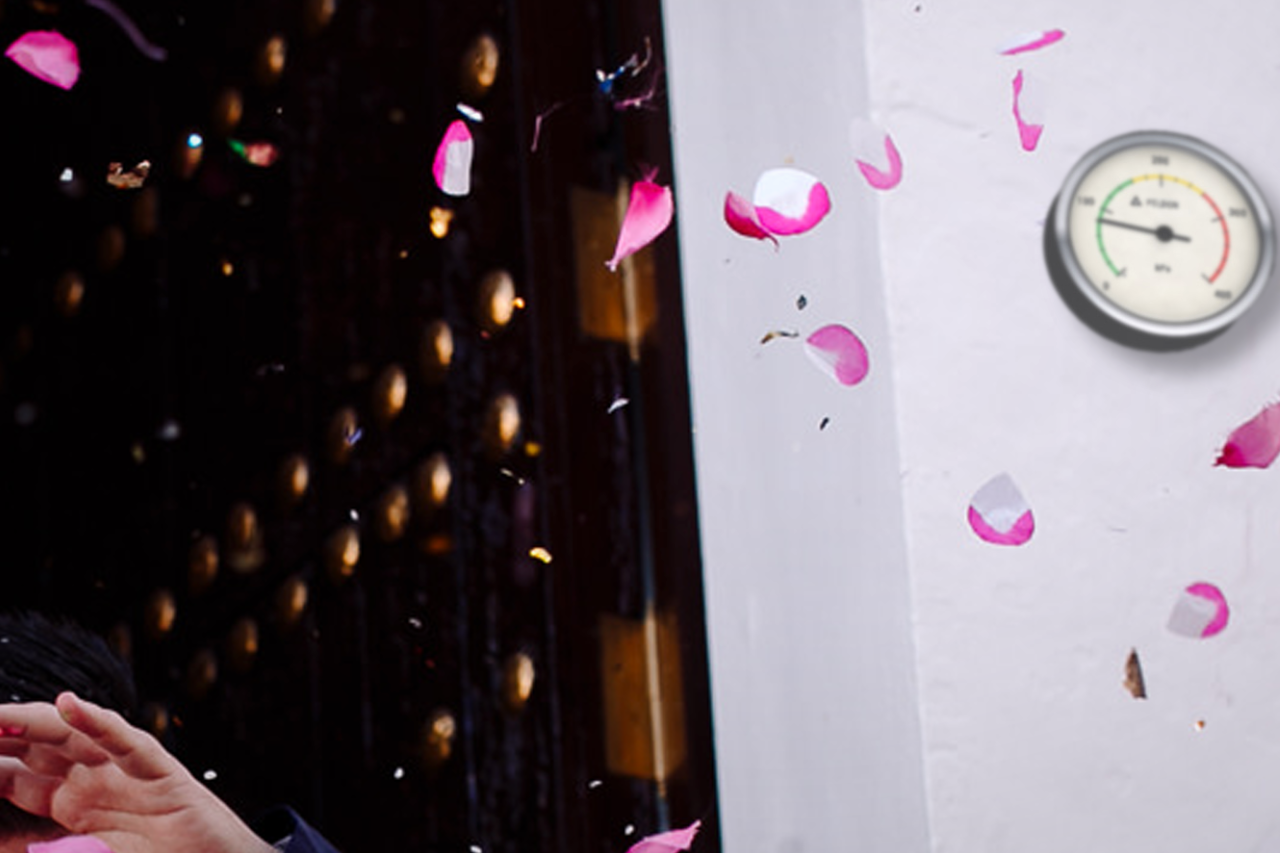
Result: 80 kPa
